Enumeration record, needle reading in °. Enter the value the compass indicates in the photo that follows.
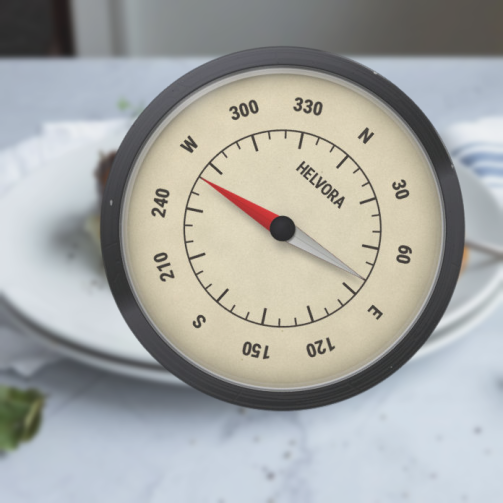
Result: 260 °
